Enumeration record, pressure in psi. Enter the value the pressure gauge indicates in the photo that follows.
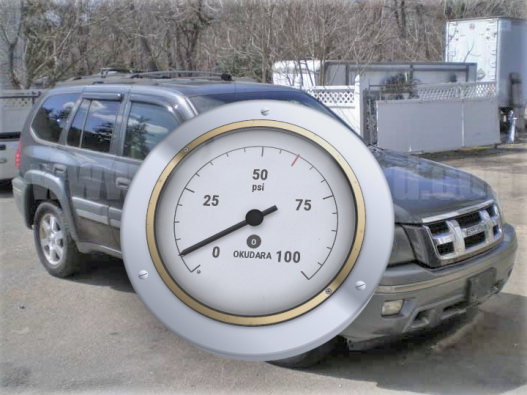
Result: 5 psi
